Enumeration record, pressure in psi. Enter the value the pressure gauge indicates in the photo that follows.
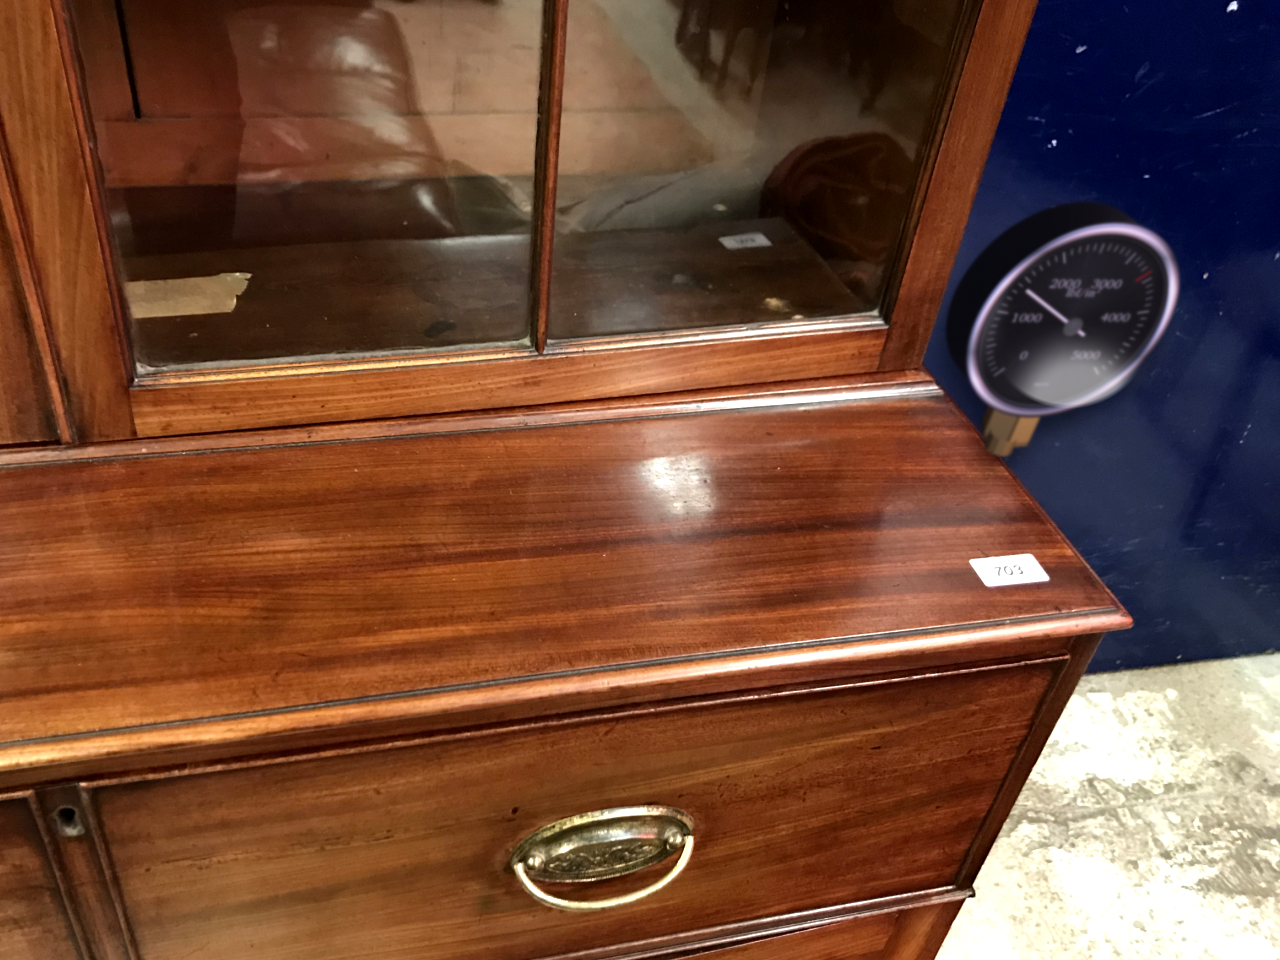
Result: 1400 psi
